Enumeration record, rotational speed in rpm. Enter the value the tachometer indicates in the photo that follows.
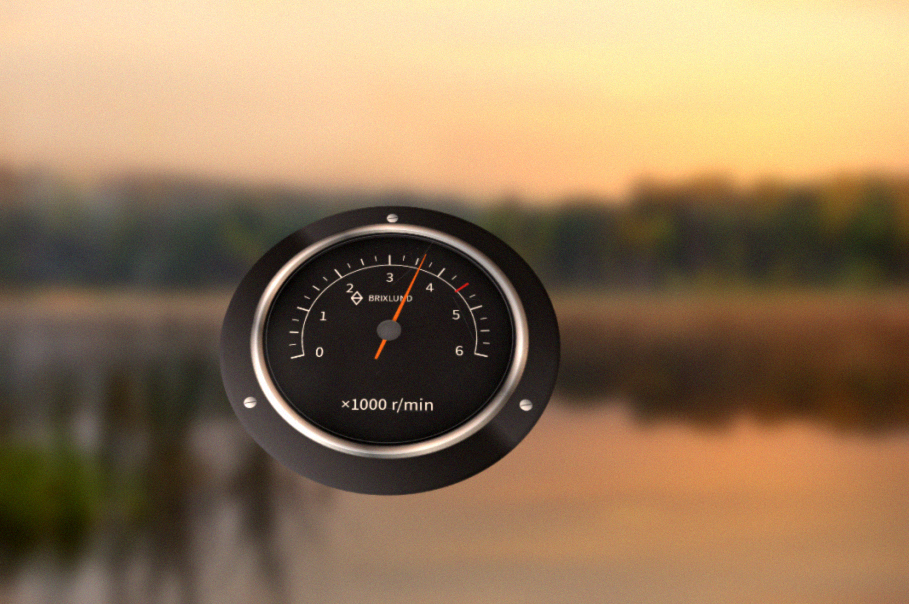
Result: 3625 rpm
